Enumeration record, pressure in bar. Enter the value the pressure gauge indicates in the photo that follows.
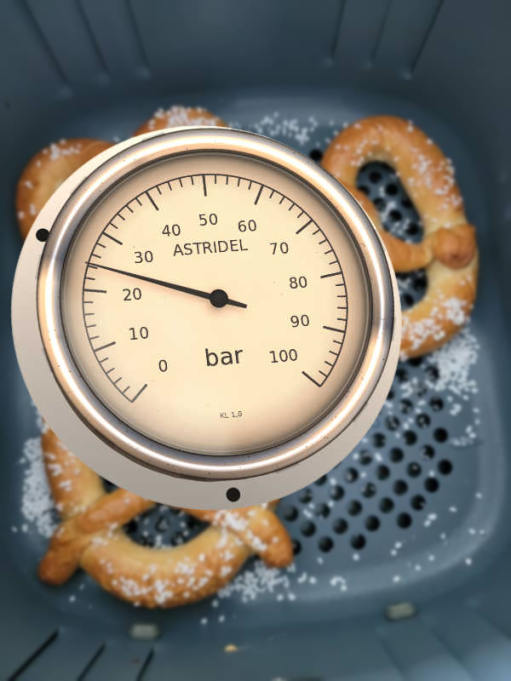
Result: 24 bar
